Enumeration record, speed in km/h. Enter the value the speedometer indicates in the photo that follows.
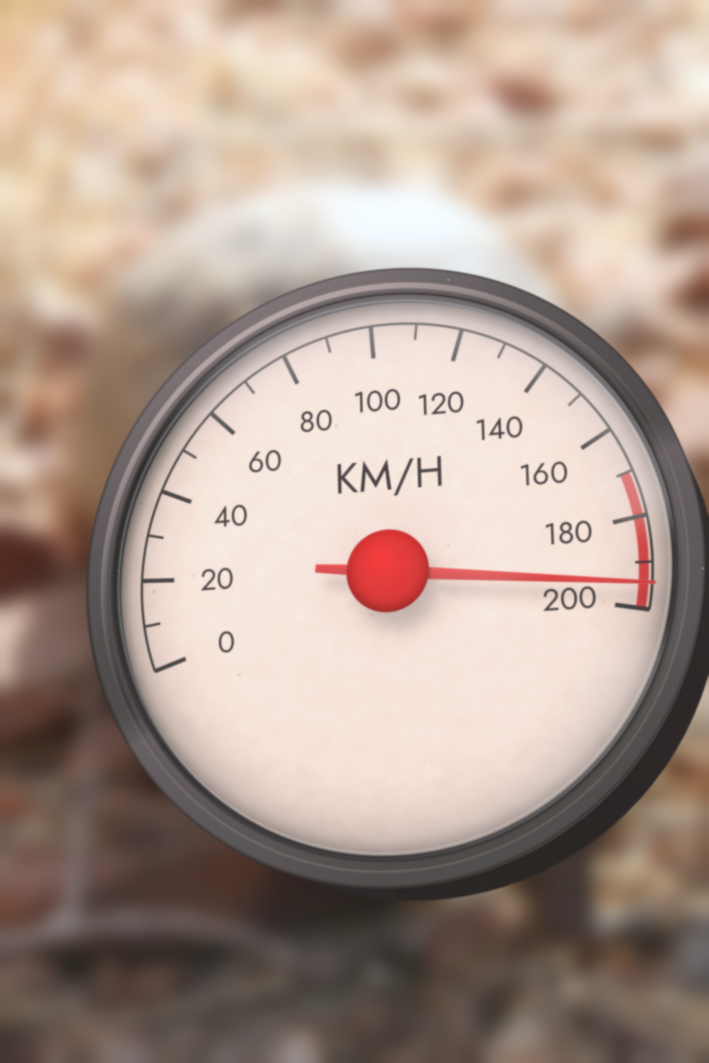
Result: 195 km/h
